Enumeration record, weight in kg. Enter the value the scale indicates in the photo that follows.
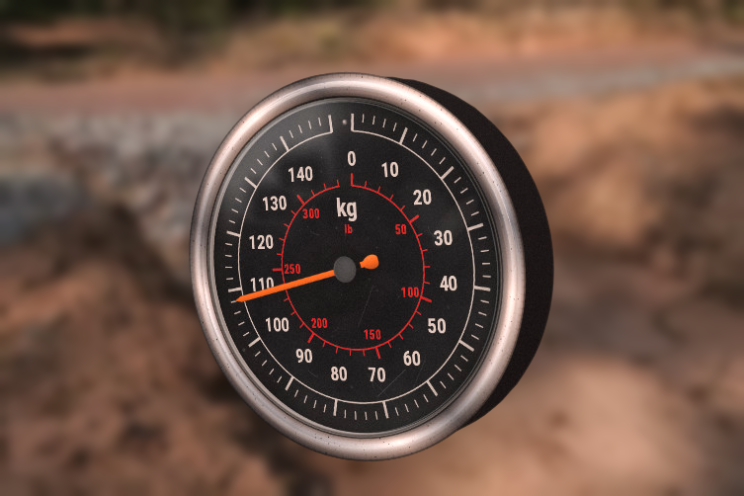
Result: 108 kg
